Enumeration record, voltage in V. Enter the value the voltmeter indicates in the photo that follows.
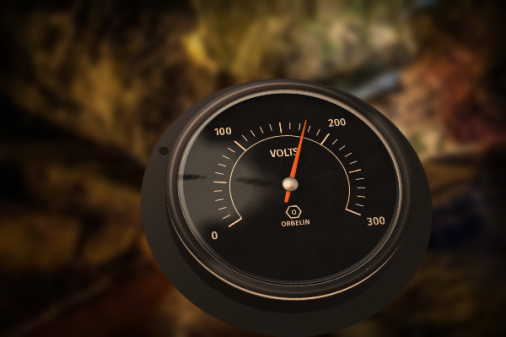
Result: 175 V
